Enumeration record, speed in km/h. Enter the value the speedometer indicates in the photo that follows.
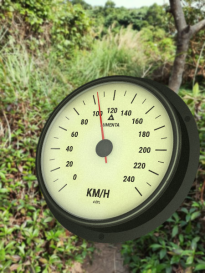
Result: 105 km/h
